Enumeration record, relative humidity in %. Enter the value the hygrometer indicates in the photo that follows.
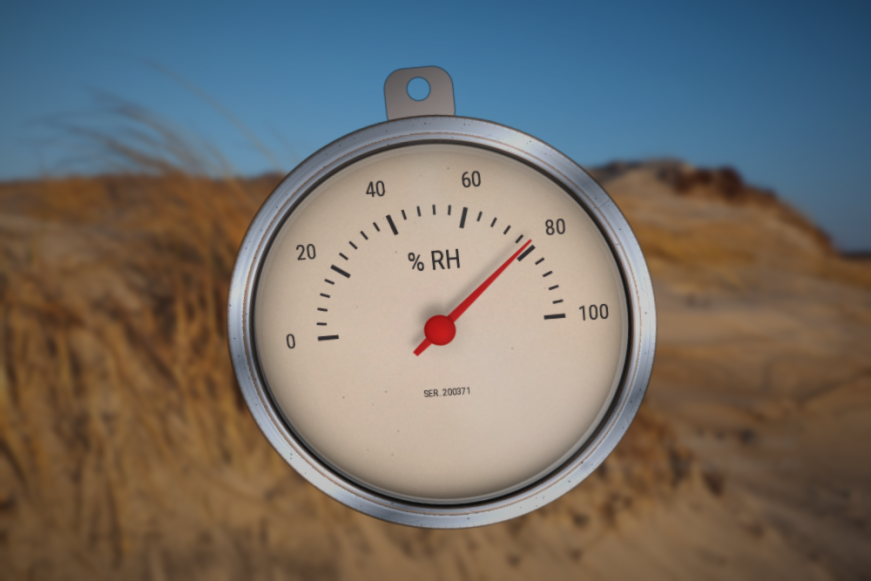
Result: 78 %
